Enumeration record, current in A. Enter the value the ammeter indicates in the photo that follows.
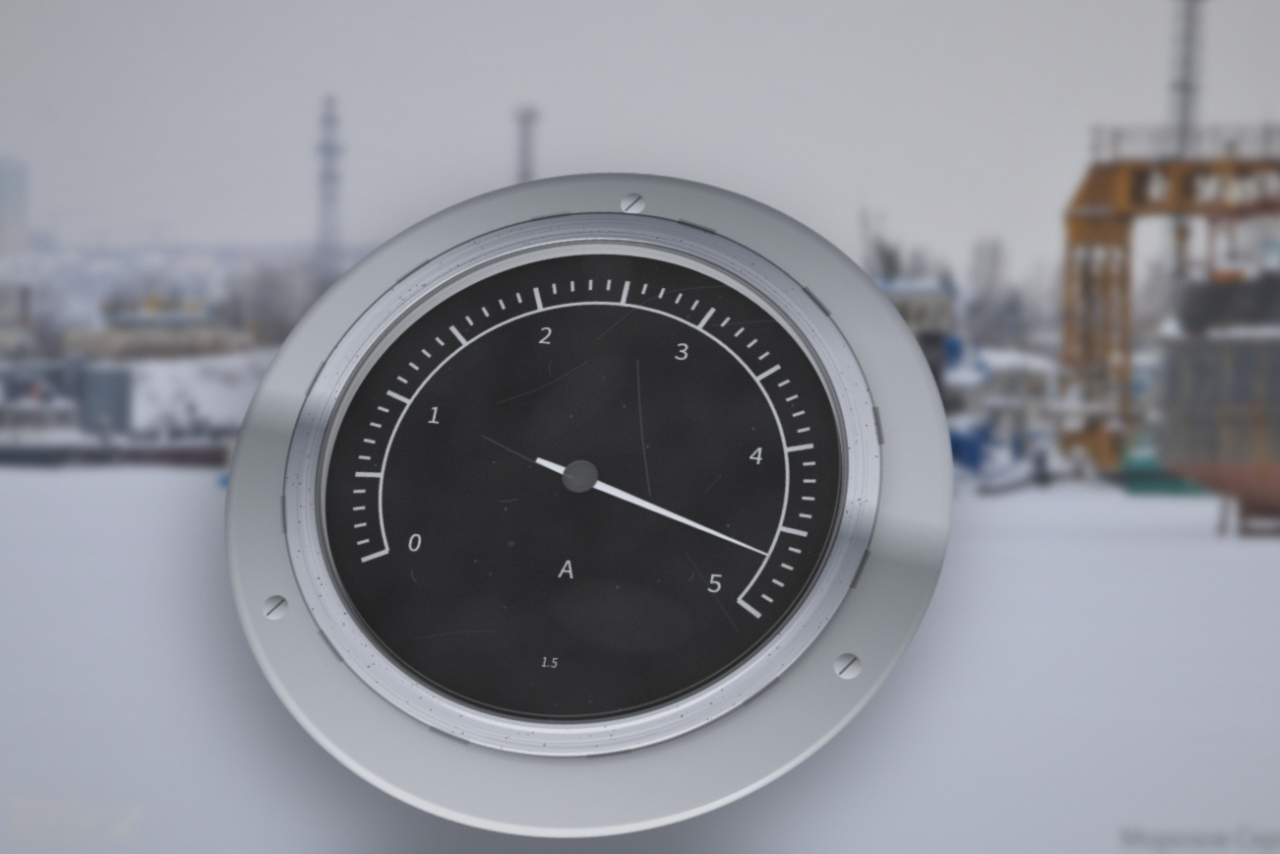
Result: 4.7 A
